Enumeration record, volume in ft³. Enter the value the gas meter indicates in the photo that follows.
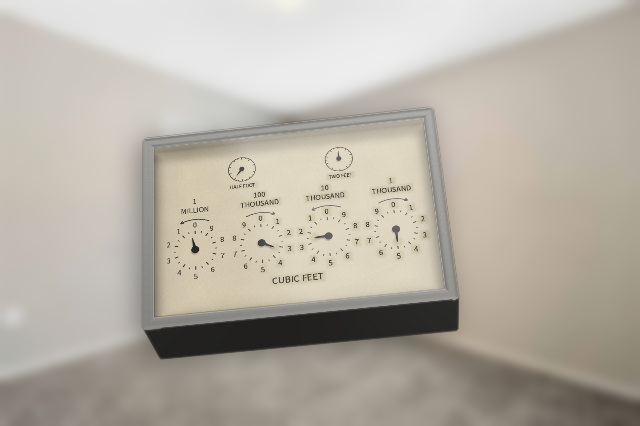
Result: 32500 ft³
